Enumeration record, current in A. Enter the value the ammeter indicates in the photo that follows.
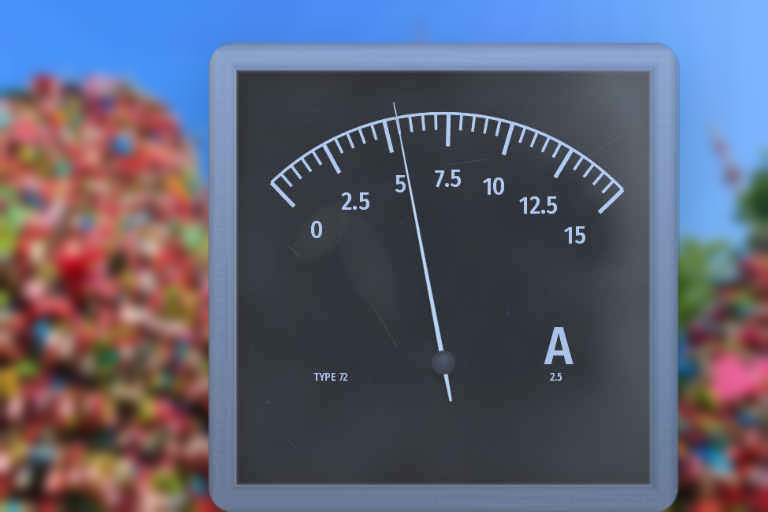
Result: 5.5 A
